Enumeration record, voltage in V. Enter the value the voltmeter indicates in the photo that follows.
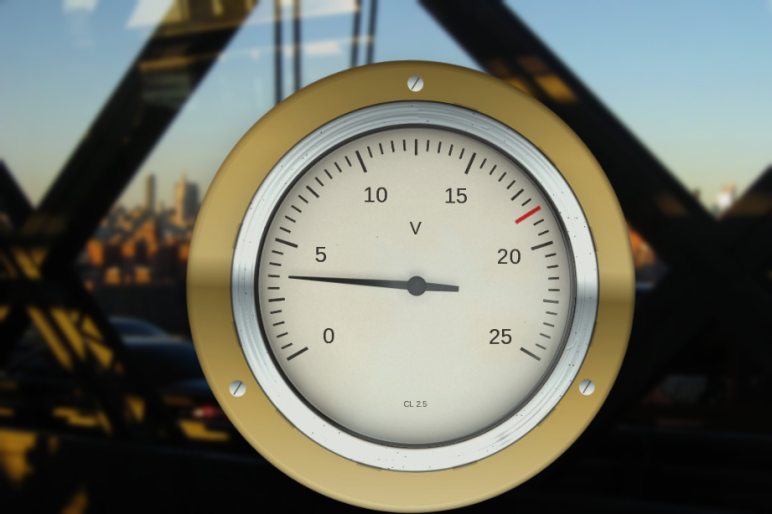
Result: 3.5 V
